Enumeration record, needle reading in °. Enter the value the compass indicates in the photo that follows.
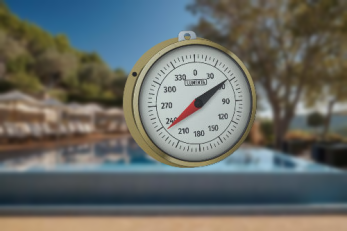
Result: 235 °
